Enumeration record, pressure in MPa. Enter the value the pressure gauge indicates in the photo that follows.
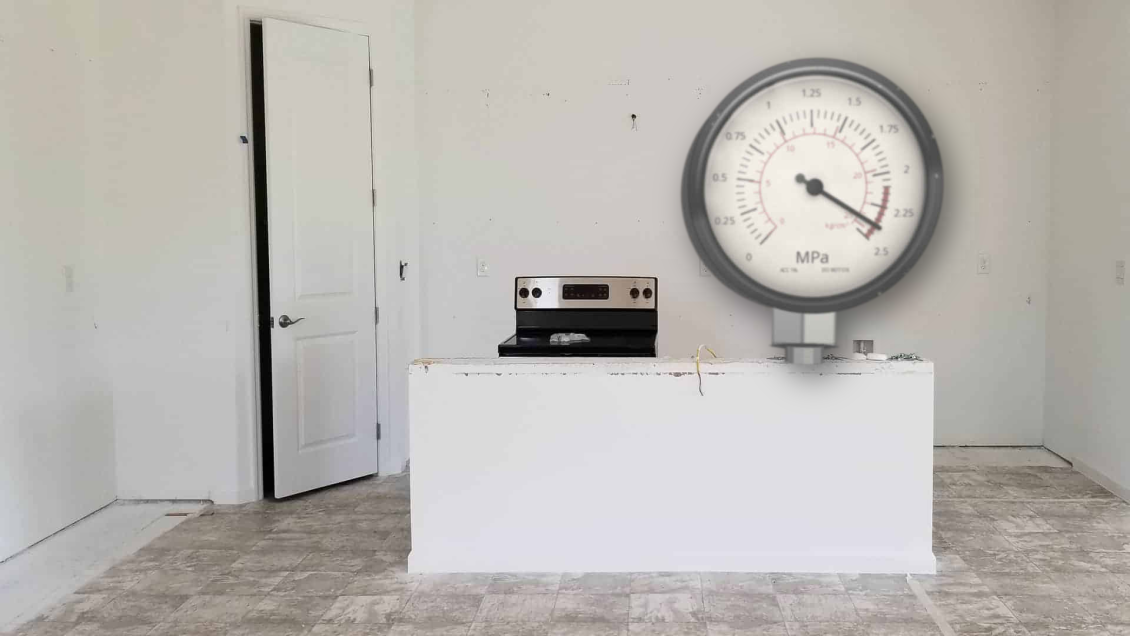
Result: 2.4 MPa
